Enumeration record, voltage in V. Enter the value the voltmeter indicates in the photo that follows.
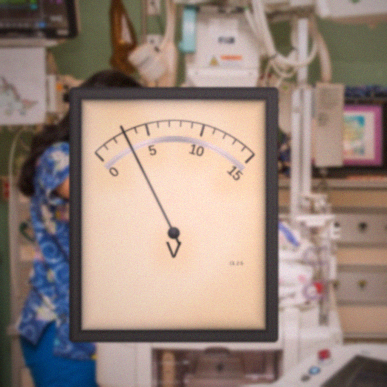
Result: 3 V
